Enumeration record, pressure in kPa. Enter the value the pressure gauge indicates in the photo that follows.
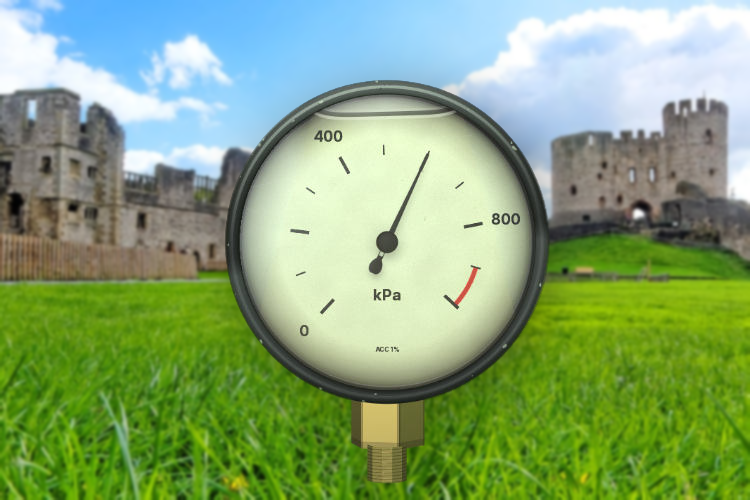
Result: 600 kPa
